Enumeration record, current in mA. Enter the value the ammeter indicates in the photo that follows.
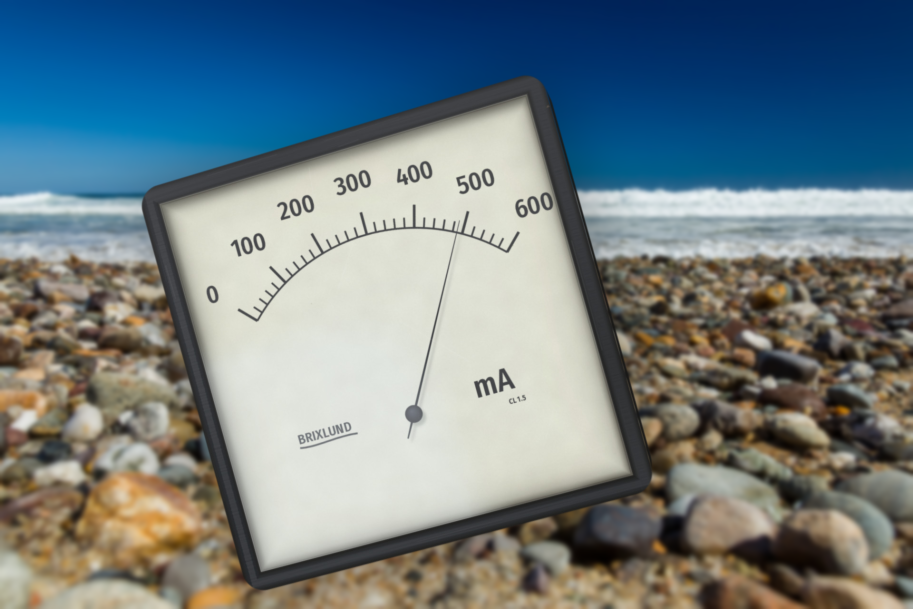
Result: 490 mA
